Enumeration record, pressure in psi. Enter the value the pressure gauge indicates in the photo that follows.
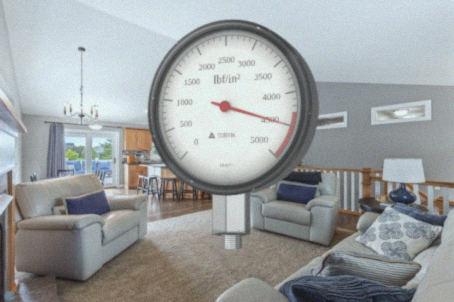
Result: 4500 psi
